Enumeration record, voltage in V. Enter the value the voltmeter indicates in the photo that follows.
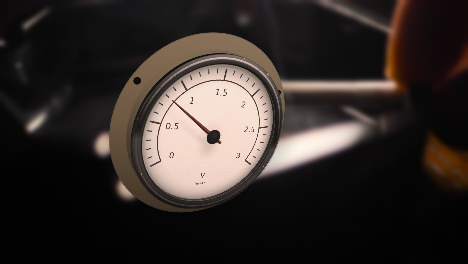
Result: 0.8 V
